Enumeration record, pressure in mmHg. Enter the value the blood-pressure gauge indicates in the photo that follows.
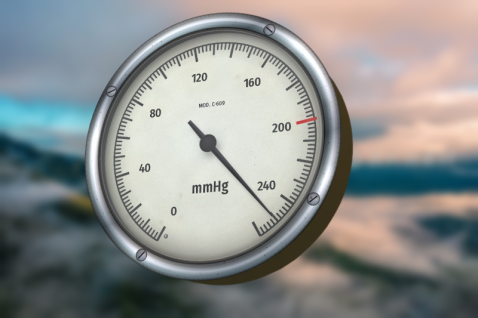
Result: 250 mmHg
